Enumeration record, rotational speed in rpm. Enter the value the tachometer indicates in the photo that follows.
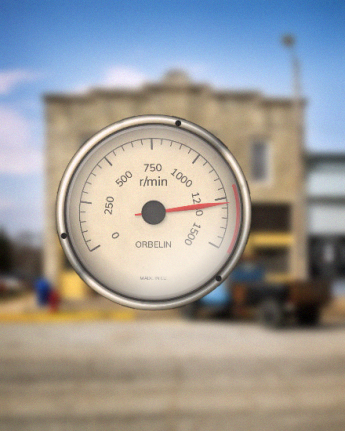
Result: 1275 rpm
